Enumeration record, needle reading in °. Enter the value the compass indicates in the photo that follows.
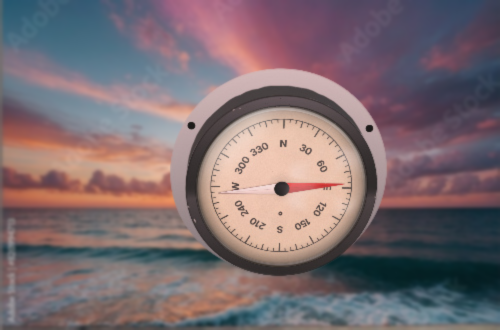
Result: 85 °
